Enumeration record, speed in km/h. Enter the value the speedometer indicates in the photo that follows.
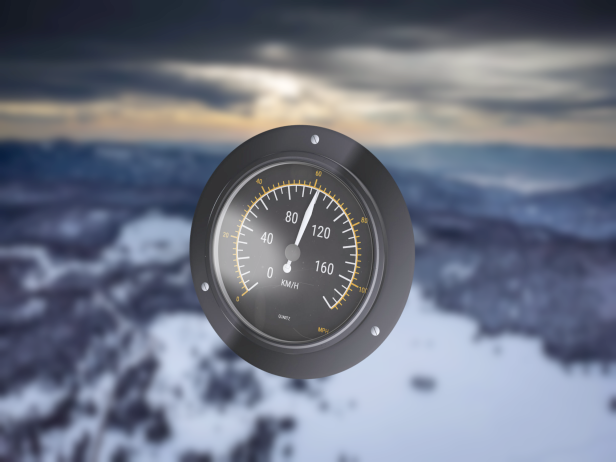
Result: 100 km/h
